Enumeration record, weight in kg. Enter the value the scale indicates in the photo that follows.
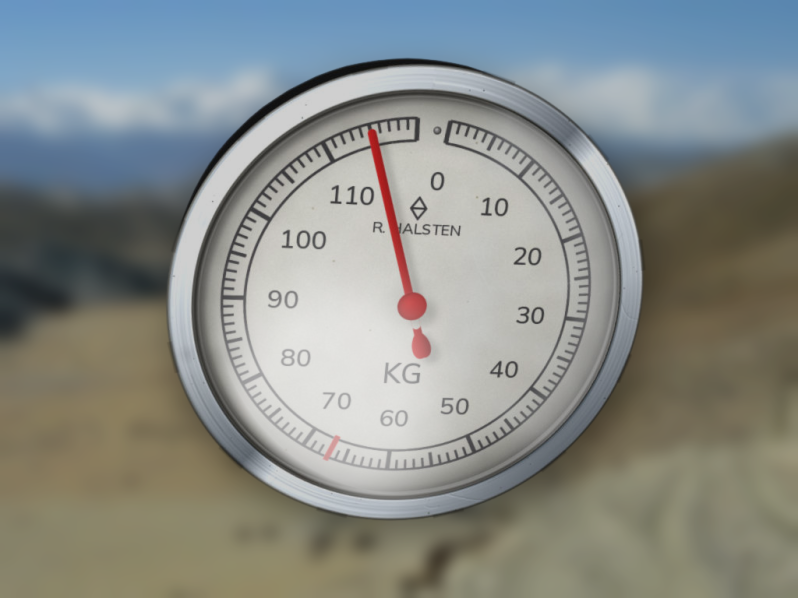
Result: 115 kg
